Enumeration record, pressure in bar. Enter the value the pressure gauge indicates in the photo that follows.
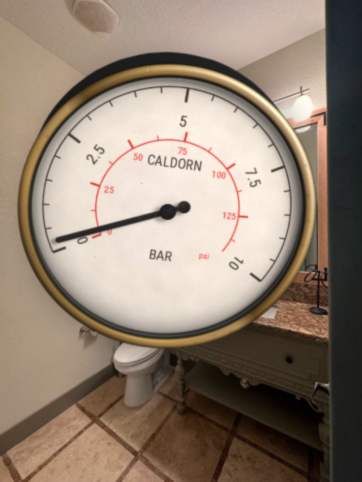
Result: 0.25 bar
